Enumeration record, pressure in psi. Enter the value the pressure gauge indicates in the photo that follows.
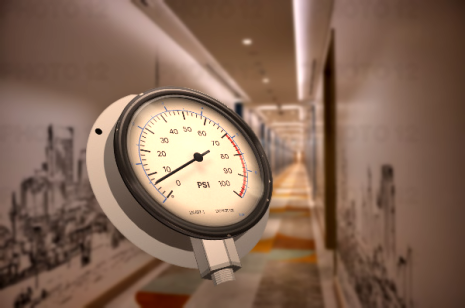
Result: 6 psi
